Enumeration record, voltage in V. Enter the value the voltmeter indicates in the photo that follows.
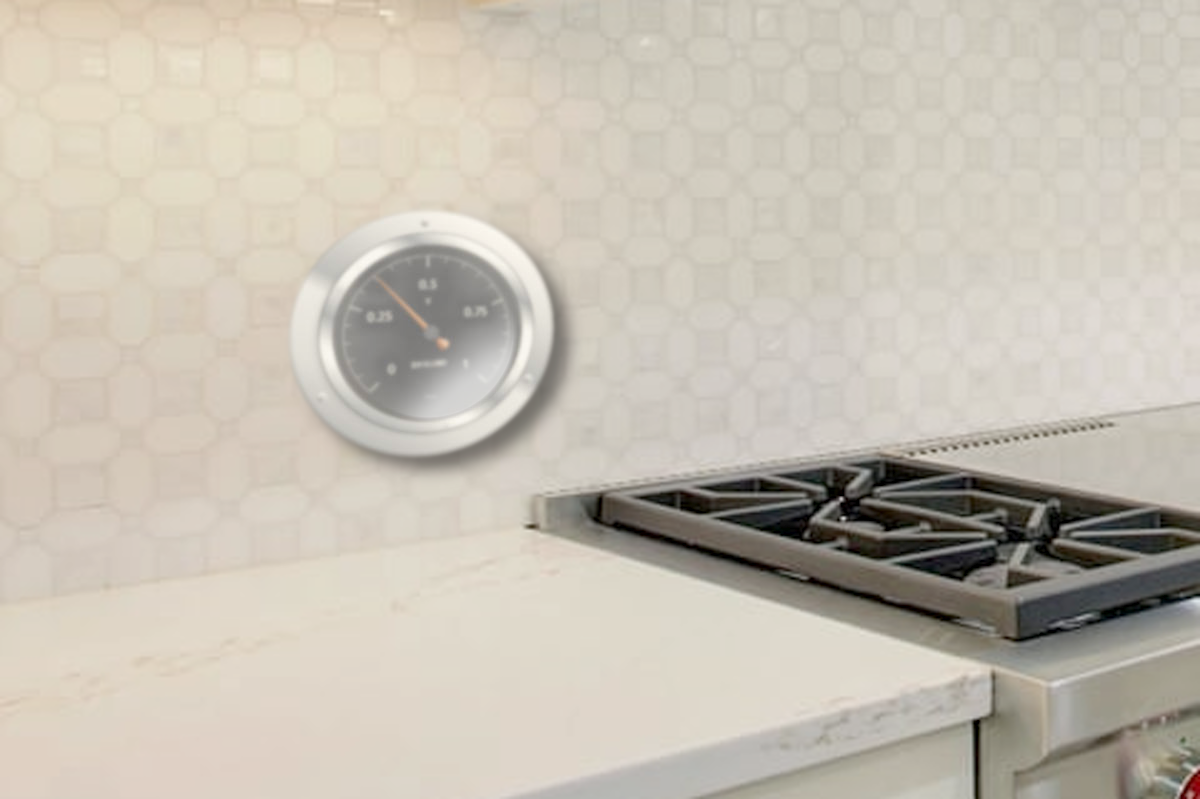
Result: 0.35 V
